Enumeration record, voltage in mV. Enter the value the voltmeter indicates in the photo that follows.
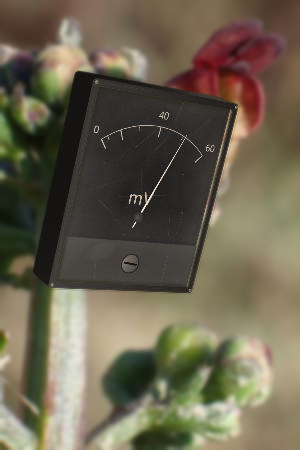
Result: 50 mV
